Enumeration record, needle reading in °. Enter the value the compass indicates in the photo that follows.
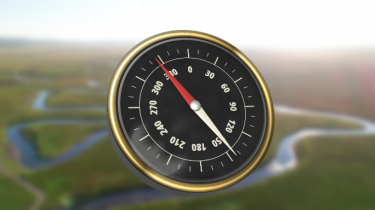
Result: 325 °
